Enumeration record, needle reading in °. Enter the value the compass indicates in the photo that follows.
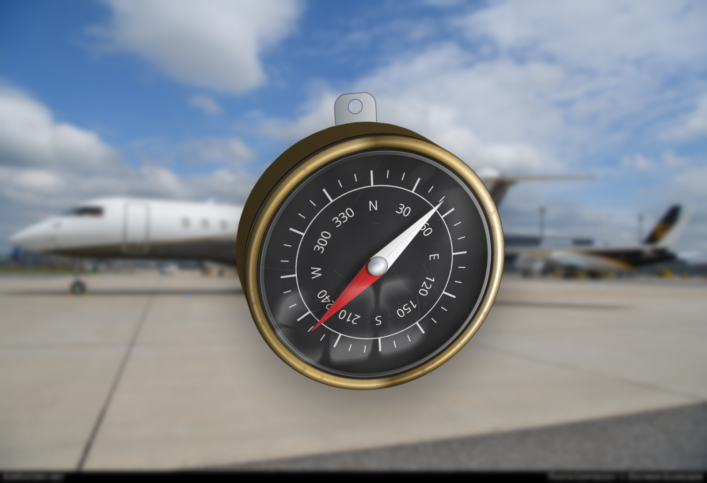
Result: 230 °
